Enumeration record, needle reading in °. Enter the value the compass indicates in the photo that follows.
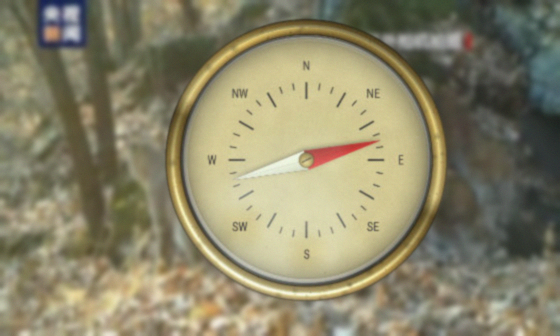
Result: 75 °
